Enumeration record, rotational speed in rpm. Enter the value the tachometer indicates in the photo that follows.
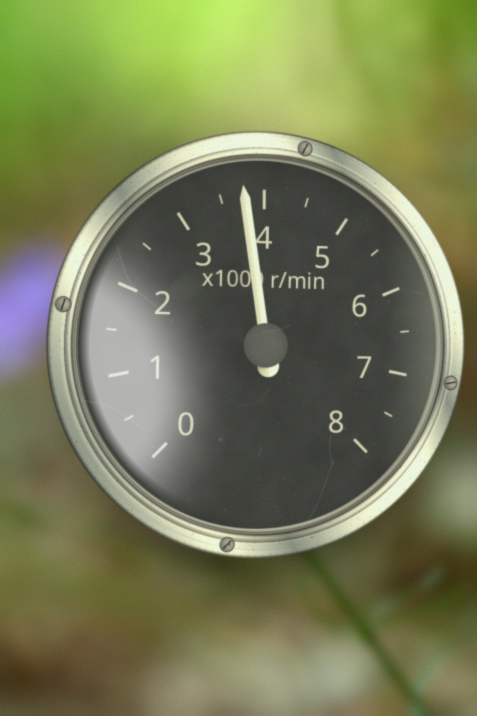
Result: 3750 rpm
